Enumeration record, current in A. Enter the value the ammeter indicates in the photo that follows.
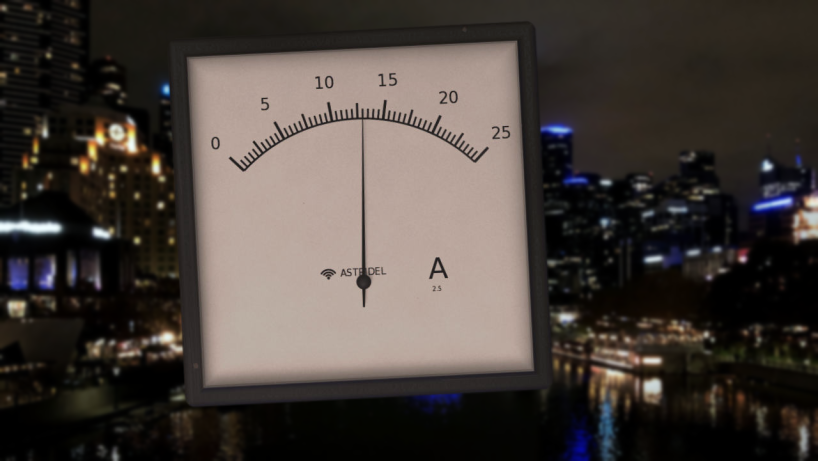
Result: 13 A
